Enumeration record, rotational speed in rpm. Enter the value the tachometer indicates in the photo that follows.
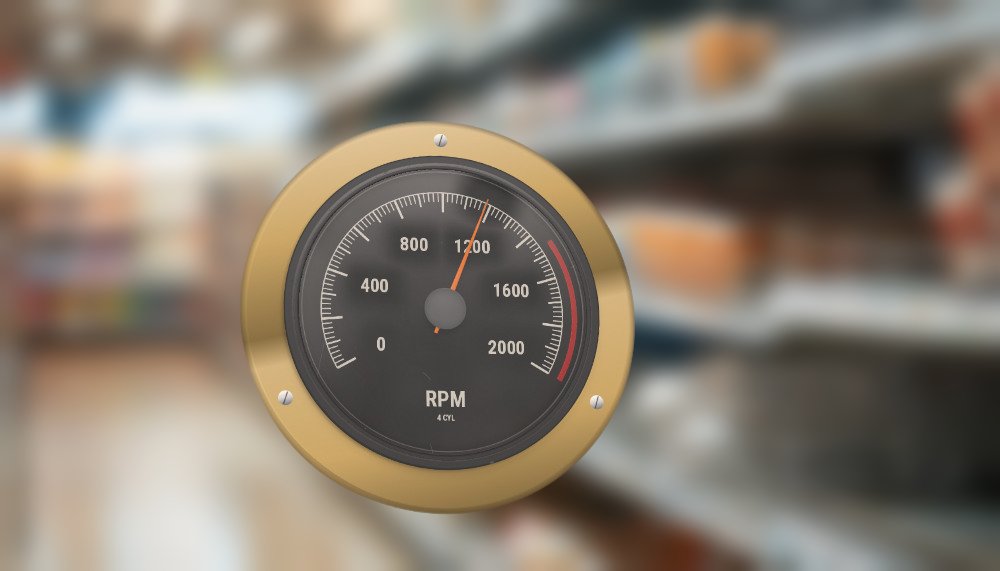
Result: 1180 rpm
